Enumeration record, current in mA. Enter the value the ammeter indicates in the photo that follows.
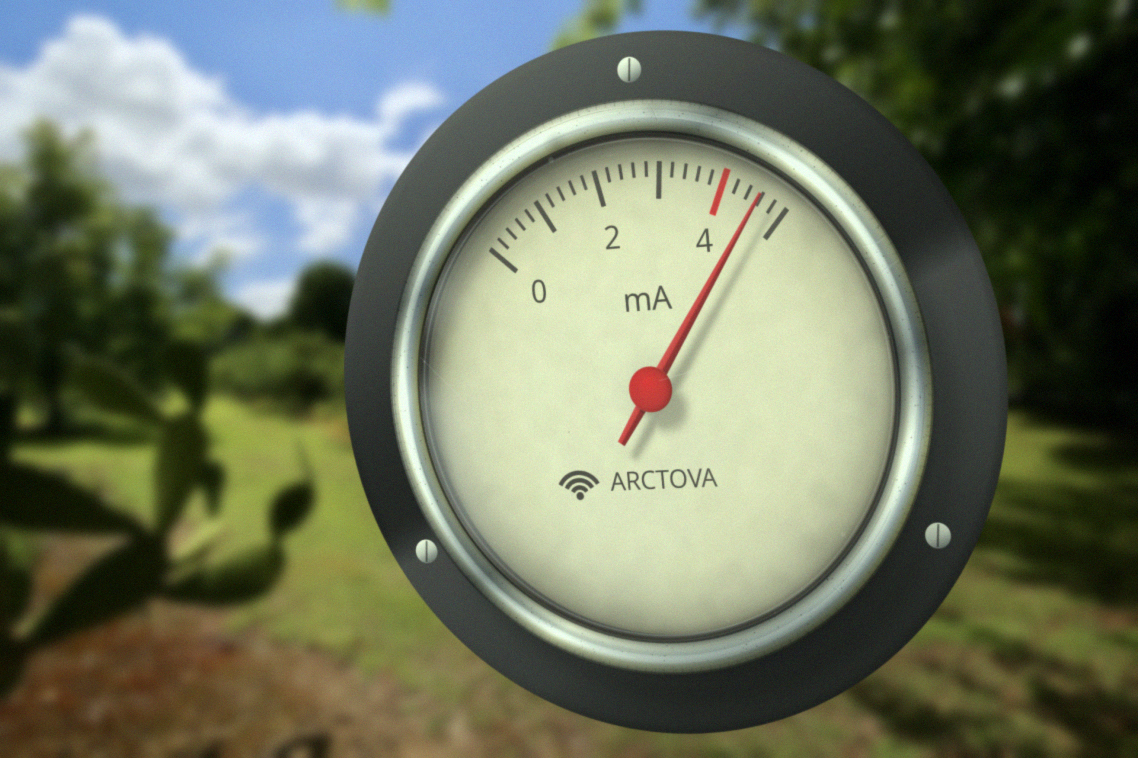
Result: 4.6 mA
